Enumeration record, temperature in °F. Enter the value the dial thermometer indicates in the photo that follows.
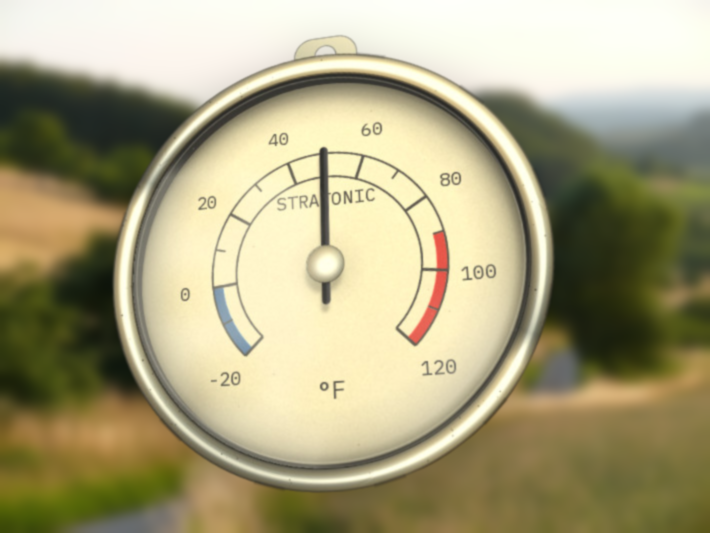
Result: 50 °F
